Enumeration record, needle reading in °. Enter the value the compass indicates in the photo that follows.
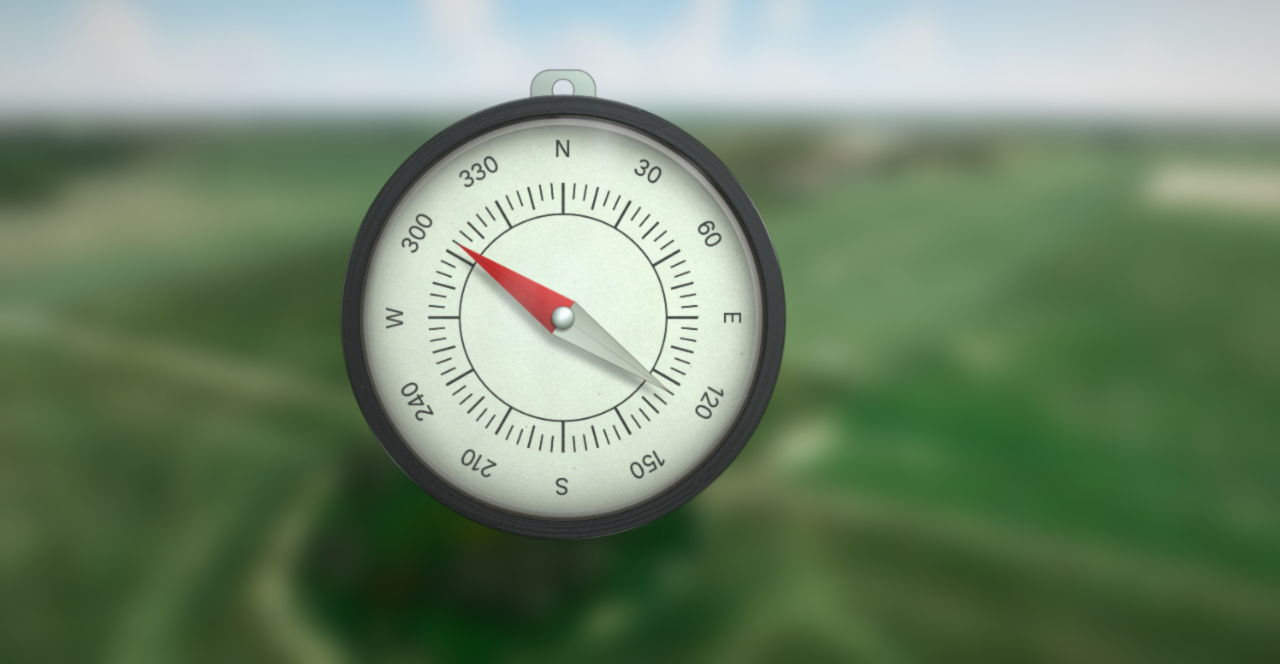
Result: 305 °
